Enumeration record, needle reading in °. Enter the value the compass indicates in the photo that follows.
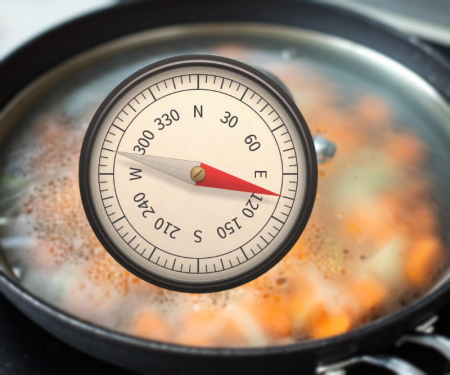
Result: 105 °
